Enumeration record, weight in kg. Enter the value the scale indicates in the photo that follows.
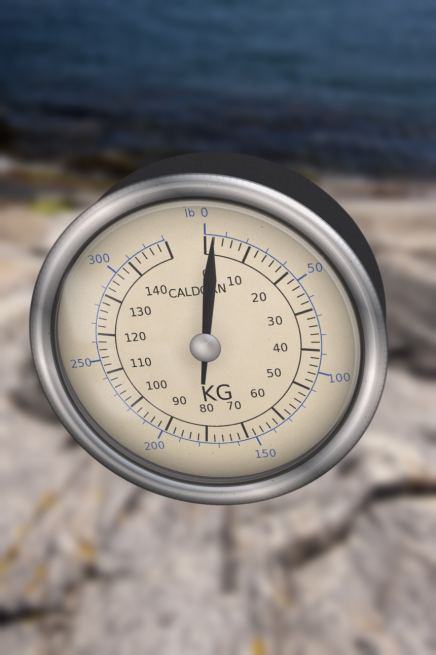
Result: 2 kg
